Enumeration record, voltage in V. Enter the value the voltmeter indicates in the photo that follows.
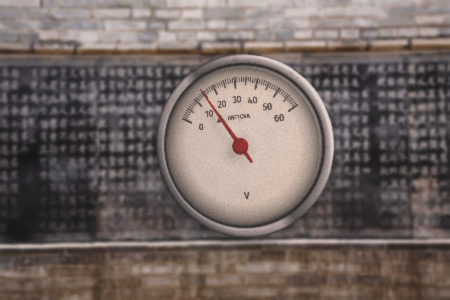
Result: 15 V
